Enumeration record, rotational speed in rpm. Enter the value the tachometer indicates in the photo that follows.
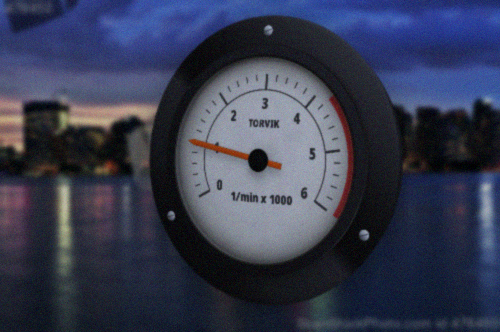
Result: 1000 rpm
